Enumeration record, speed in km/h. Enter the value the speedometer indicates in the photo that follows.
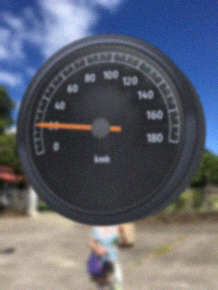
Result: 20 km/h
